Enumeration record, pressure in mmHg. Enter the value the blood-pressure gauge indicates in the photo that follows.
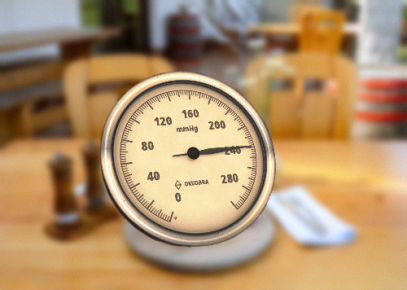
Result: 240 mmHg
